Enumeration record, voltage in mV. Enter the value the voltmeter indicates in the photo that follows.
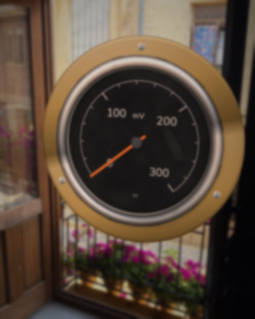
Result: 0 mV
